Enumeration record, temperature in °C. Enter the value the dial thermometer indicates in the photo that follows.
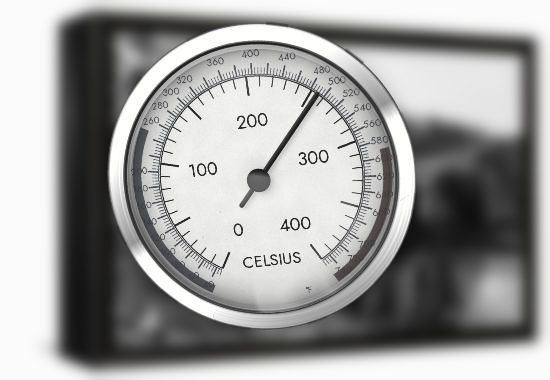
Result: 255 °C
